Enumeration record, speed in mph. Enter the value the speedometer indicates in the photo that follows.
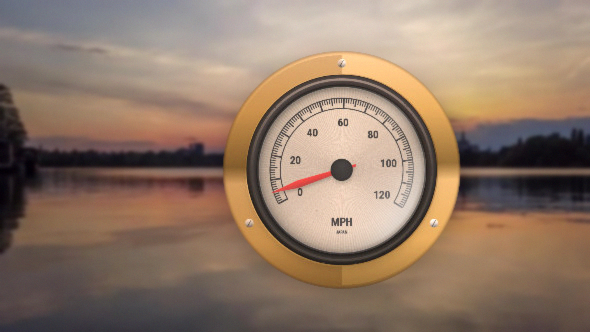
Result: 5 mph
